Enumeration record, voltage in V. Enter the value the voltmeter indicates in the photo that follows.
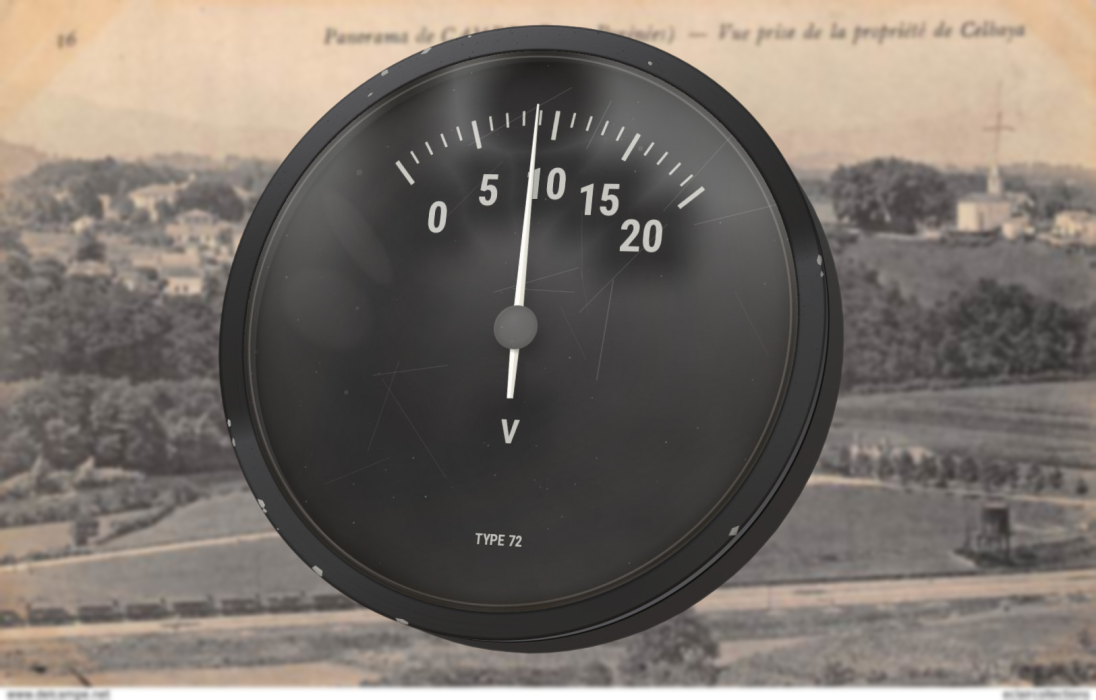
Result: 9 V
